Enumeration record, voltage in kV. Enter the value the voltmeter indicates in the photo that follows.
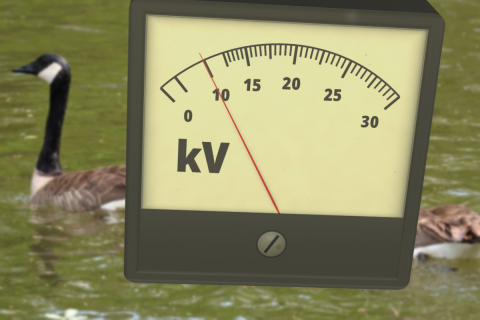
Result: 10 kV
